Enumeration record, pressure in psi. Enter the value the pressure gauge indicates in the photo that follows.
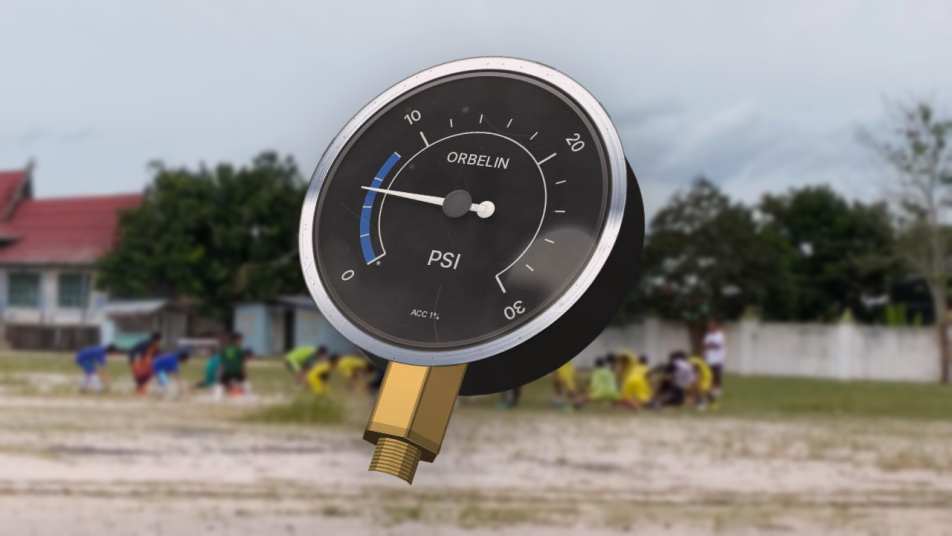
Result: 5 psi
